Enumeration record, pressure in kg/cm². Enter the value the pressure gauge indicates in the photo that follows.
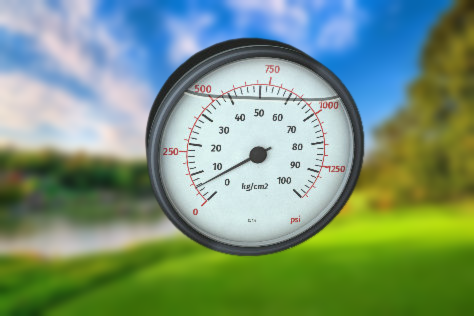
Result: 6 kg/cm²
